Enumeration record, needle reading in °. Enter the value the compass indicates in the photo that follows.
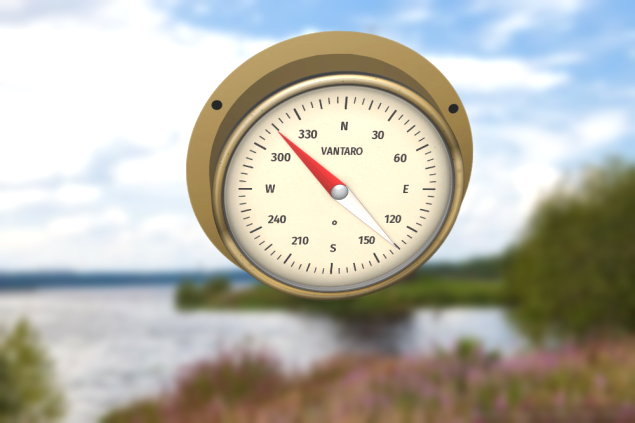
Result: 315 °
